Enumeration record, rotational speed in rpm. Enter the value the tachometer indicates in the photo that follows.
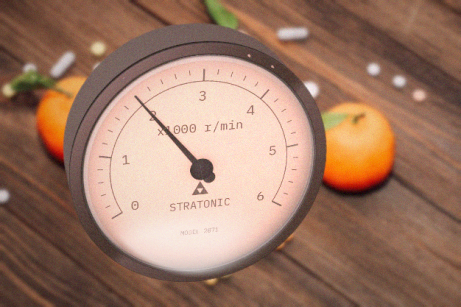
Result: 2000 rpm
